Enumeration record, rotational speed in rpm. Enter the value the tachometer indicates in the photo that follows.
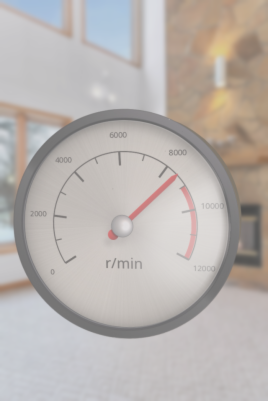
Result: 8500 rpm
